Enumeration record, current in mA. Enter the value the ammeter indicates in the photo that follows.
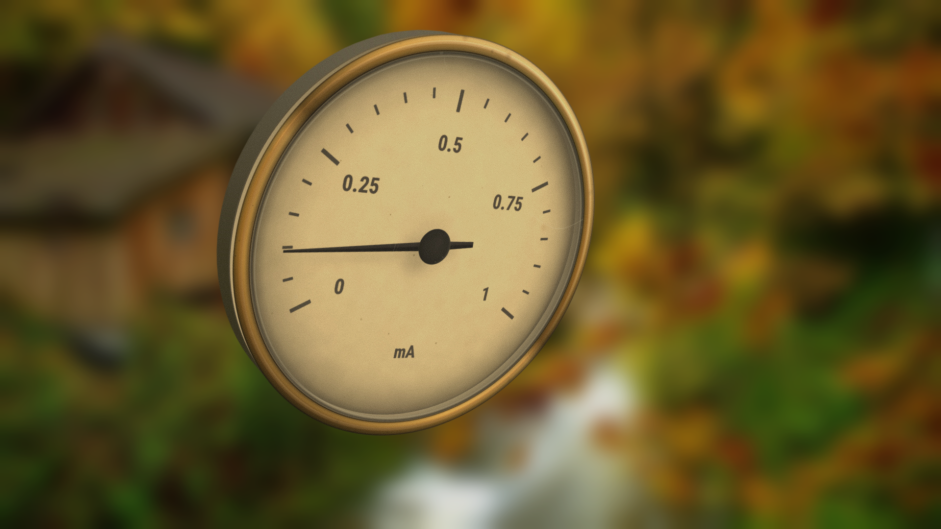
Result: 0.1 mA
